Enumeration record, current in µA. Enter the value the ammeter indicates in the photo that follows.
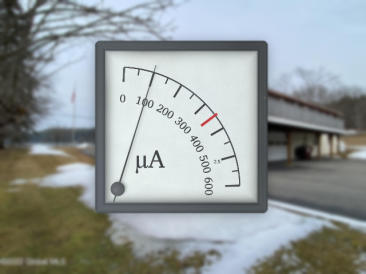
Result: 100 µA
